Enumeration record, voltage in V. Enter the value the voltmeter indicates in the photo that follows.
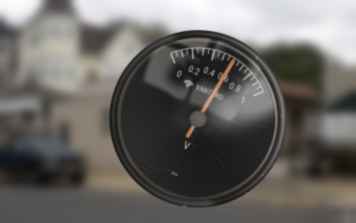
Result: 0.6 V
